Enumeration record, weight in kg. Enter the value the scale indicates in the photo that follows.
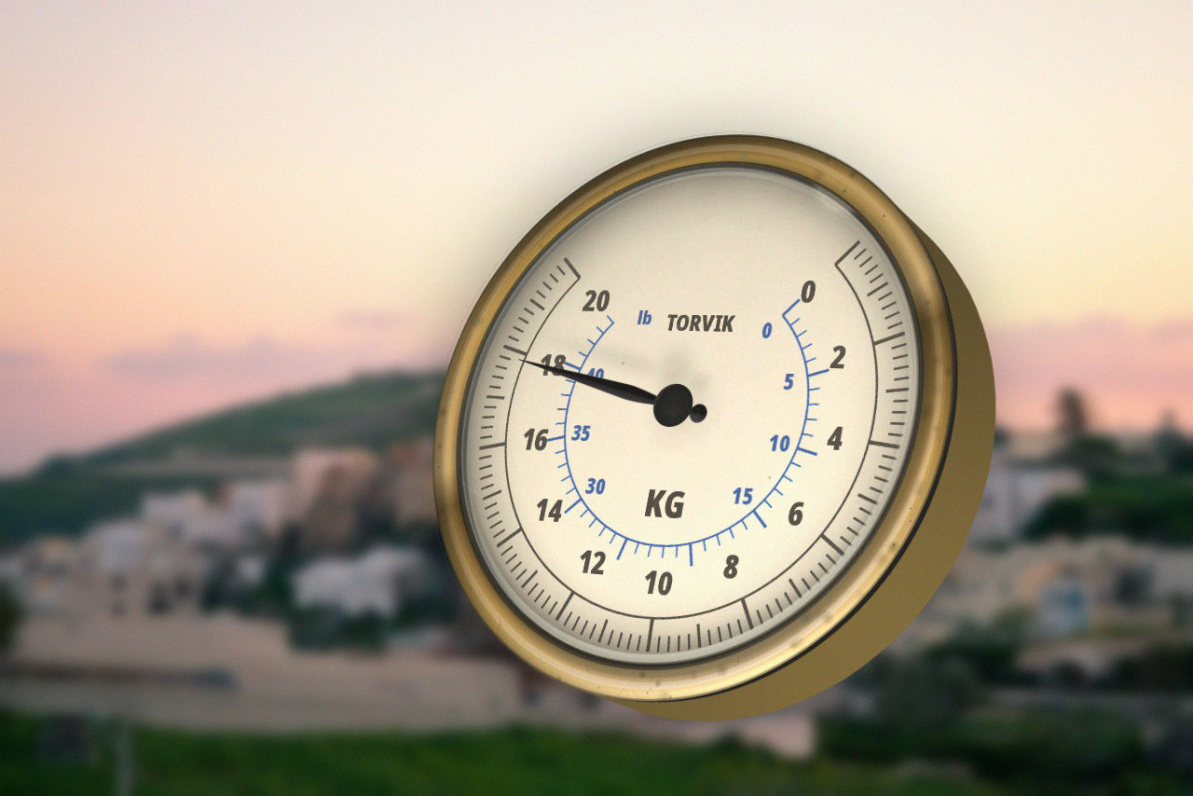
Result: 17.8 kg
